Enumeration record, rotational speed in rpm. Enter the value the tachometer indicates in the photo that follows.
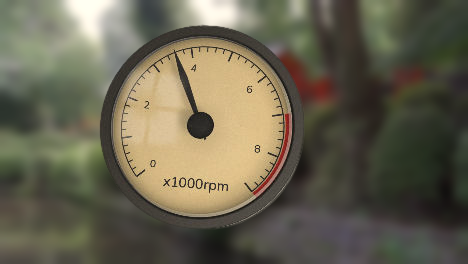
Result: 3600 rpm
